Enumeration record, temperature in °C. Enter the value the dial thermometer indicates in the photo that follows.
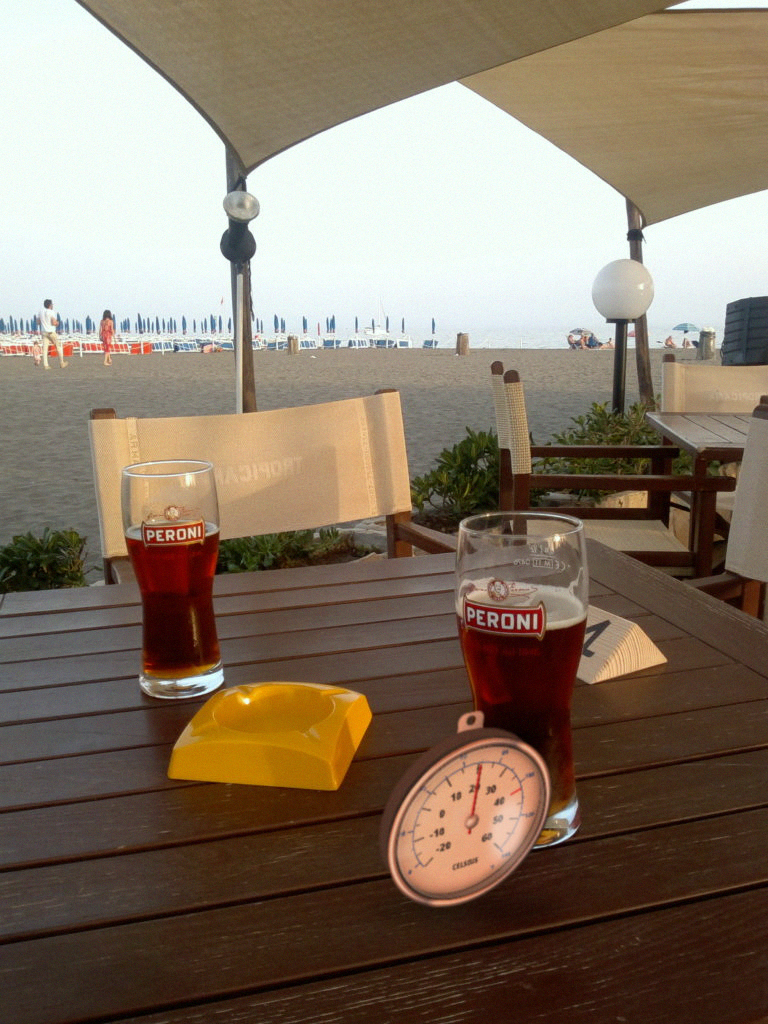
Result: 20 °C
